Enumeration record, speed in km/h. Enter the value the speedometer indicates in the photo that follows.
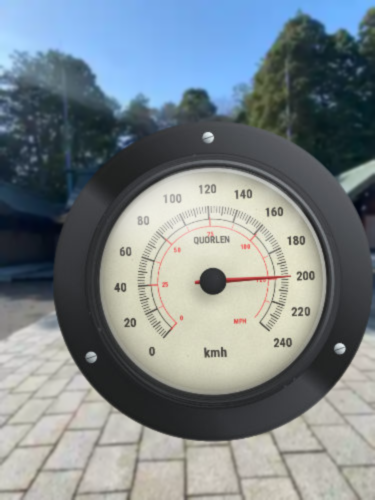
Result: 200 km/h
